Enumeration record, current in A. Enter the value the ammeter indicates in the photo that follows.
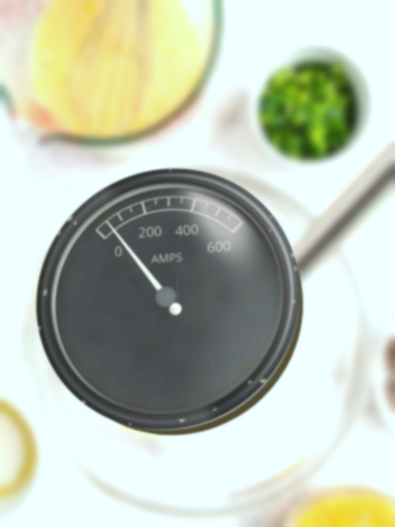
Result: 50 A
